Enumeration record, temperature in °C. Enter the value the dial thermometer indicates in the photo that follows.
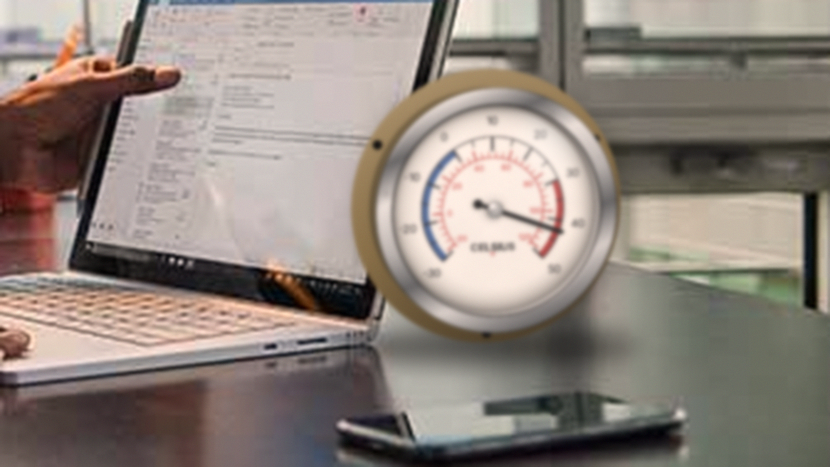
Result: 42.5 °C
